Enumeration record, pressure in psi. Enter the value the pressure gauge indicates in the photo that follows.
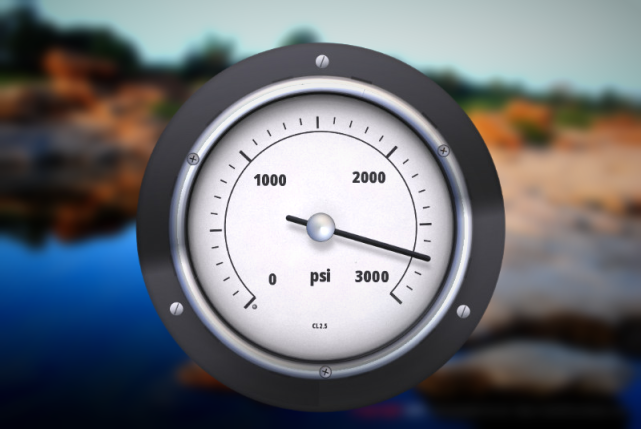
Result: 2700 psi
